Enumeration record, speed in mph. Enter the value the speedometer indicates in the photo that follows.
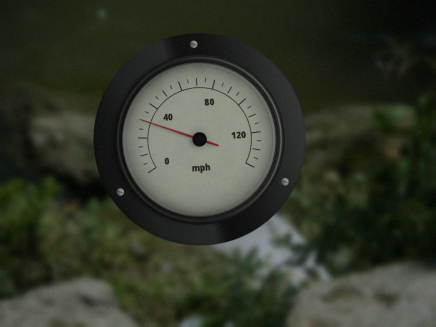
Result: 30 mph
